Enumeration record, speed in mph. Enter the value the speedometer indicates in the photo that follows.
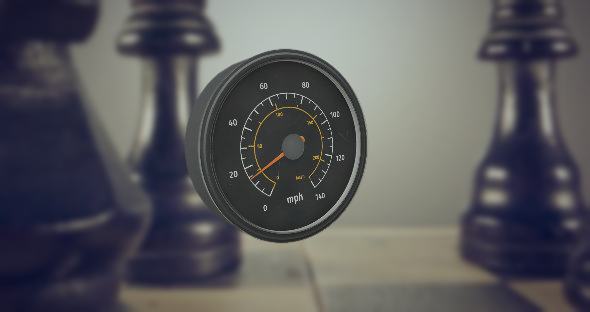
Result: 15 mph
